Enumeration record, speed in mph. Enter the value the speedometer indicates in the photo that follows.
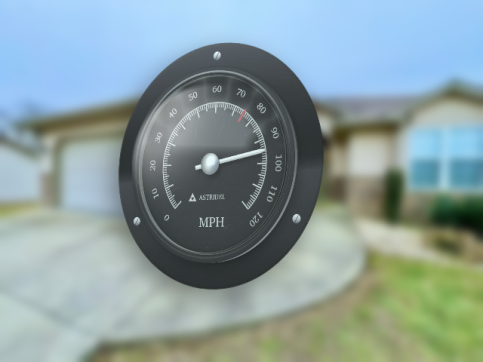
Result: 95 mph
